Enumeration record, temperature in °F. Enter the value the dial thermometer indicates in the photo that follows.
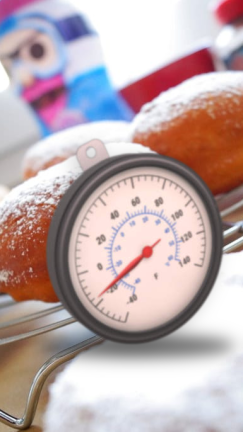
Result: -16 °F
